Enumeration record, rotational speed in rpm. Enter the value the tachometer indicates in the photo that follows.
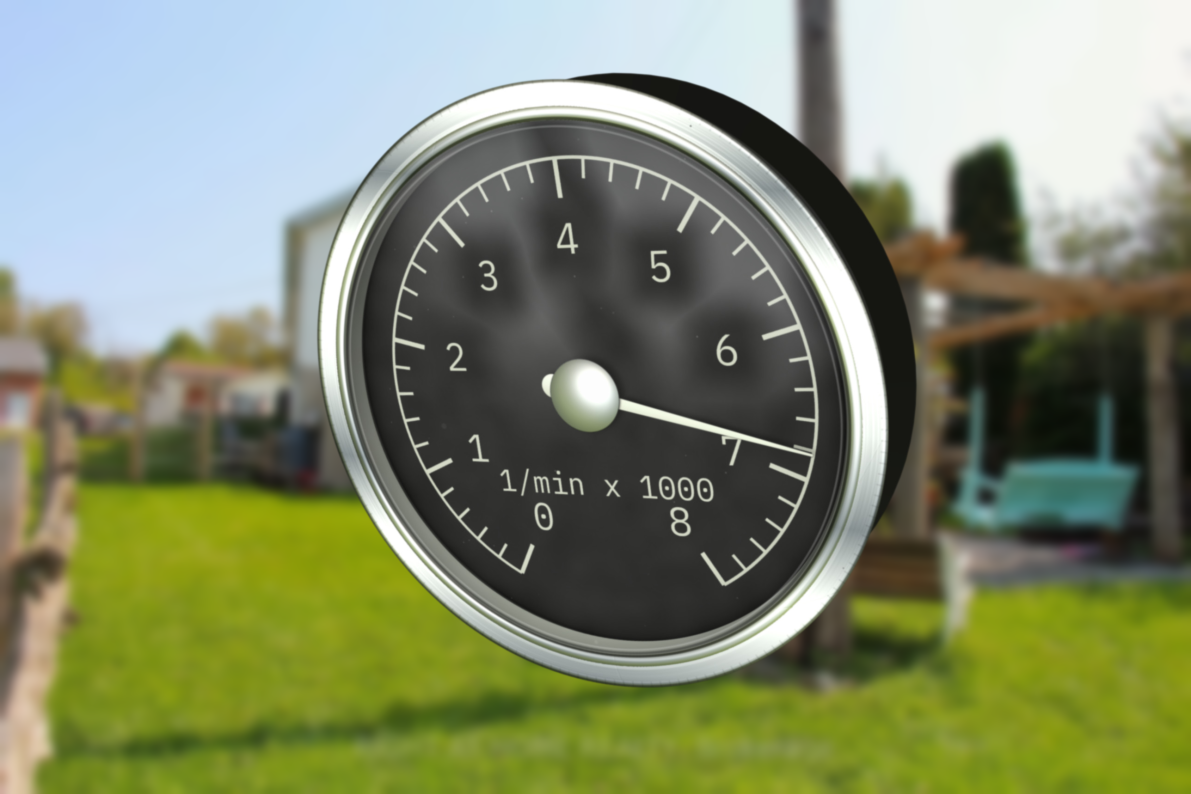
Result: 6800 rpm
